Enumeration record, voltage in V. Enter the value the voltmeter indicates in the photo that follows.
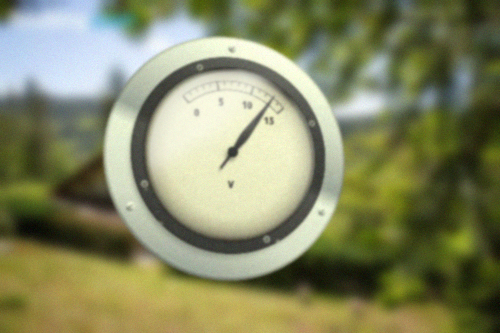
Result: 13 V
